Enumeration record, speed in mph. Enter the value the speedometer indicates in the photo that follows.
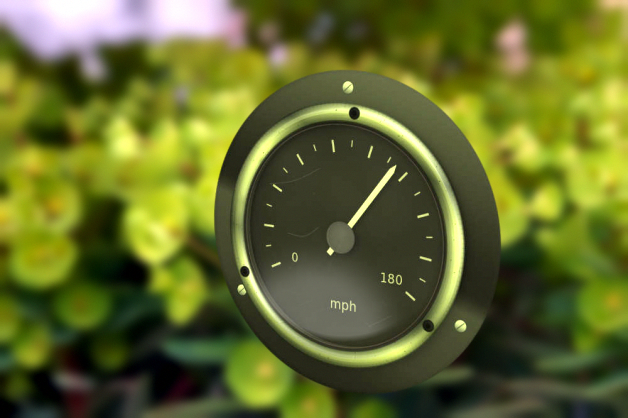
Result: 115 mph
